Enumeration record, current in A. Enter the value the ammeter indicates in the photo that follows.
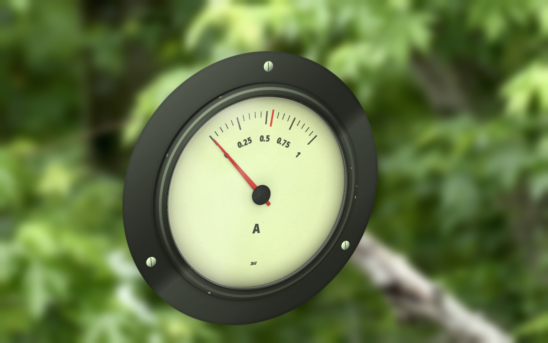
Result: 0 A
